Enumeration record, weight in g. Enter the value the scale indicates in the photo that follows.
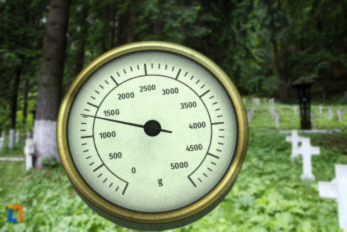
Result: 1300 g
